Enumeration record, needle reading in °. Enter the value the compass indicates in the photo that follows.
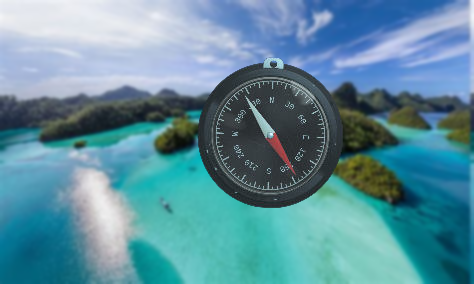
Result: 145 °
